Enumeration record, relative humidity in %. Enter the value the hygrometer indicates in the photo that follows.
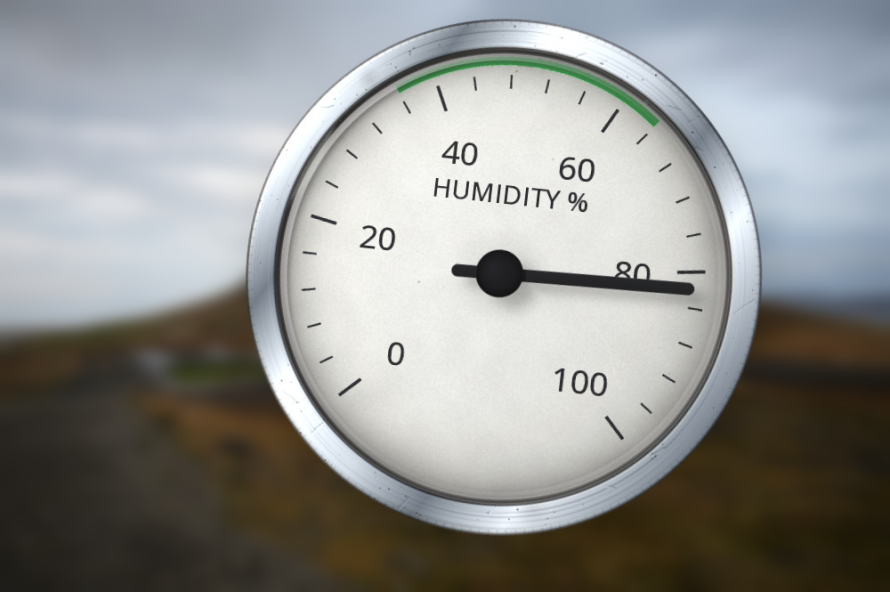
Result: 82 %
